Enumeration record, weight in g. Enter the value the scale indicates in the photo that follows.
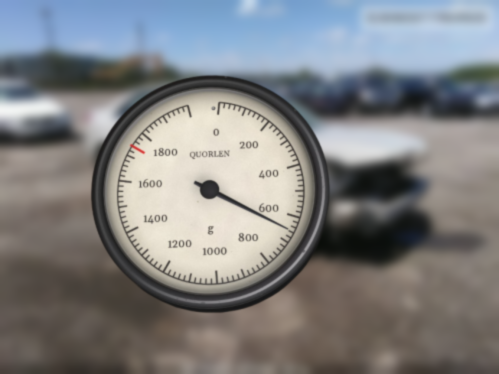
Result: 660 g
